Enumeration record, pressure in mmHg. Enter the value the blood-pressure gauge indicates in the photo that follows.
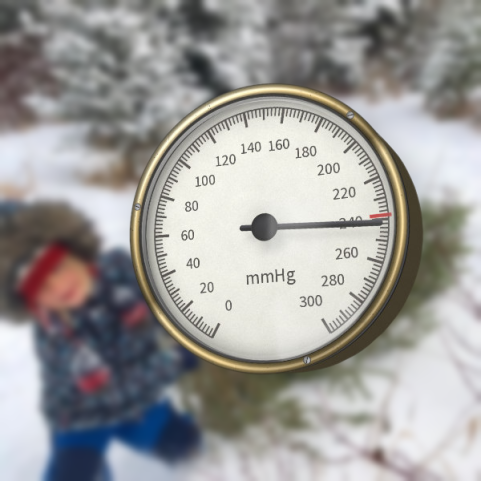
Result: 242 mmHg
